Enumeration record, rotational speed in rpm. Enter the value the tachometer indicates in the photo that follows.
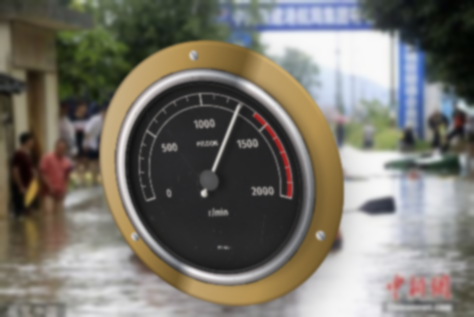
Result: 1300 rpm
